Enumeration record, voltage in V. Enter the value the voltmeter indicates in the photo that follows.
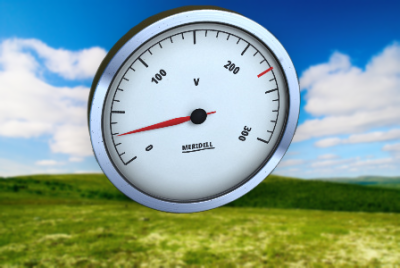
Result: 30 V
